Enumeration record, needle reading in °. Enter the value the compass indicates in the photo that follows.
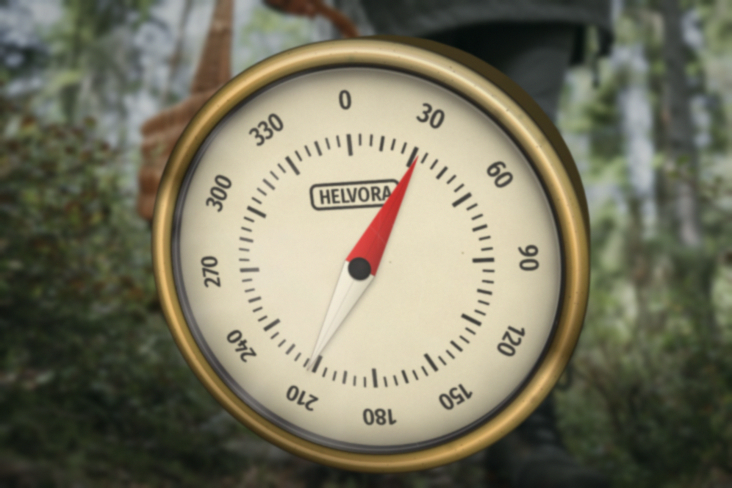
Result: 32.5 °
